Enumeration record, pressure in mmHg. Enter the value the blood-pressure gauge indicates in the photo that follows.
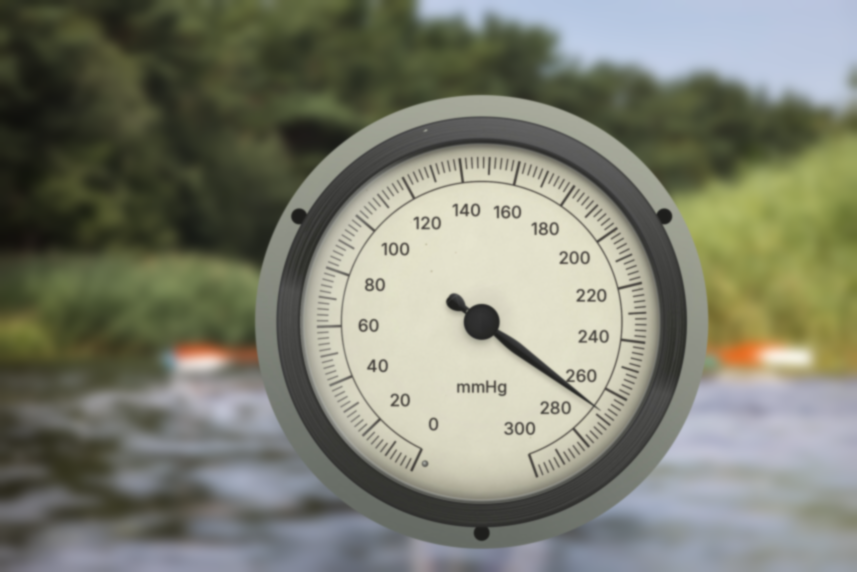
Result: 268 mmHg
